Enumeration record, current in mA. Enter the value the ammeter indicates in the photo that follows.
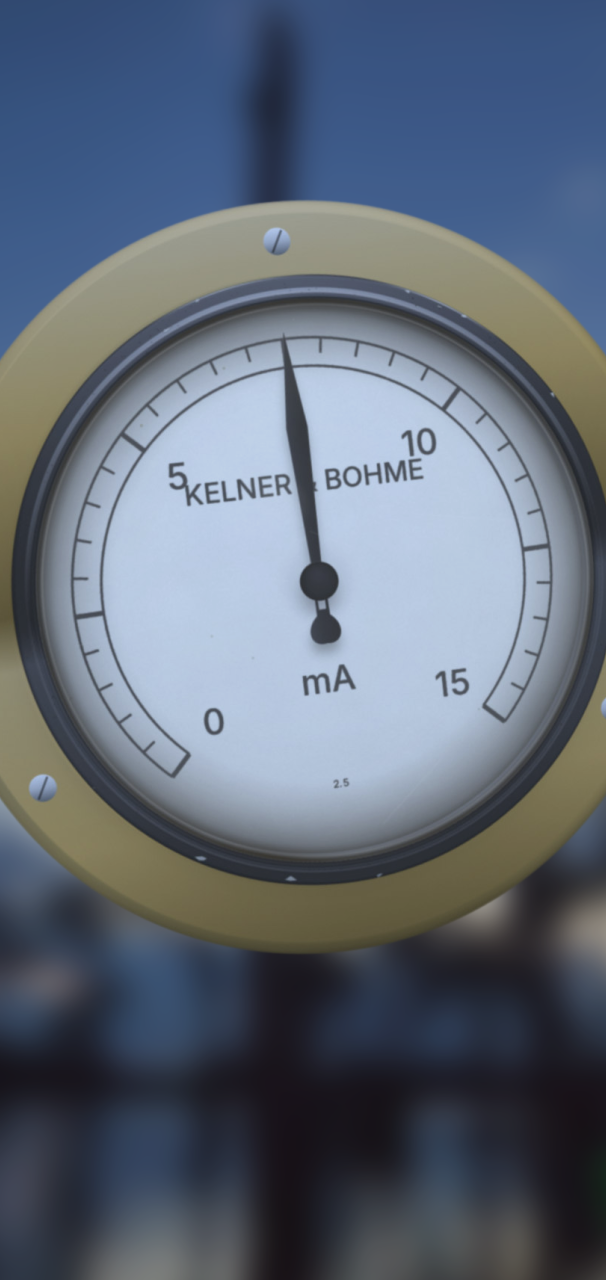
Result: 7.5 mA
